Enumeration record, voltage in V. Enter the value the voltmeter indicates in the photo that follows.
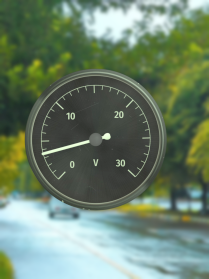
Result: 3.5 V
